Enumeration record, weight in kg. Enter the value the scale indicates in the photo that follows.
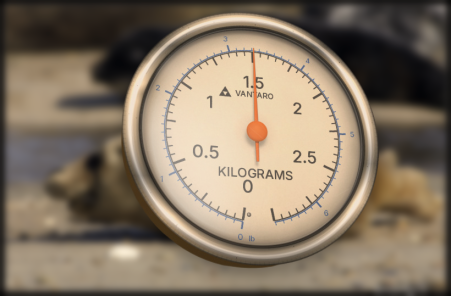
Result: 1.5 kg
